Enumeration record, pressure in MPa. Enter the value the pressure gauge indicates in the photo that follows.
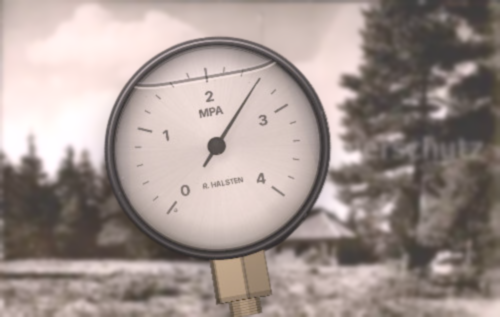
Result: 2.6 MPa
